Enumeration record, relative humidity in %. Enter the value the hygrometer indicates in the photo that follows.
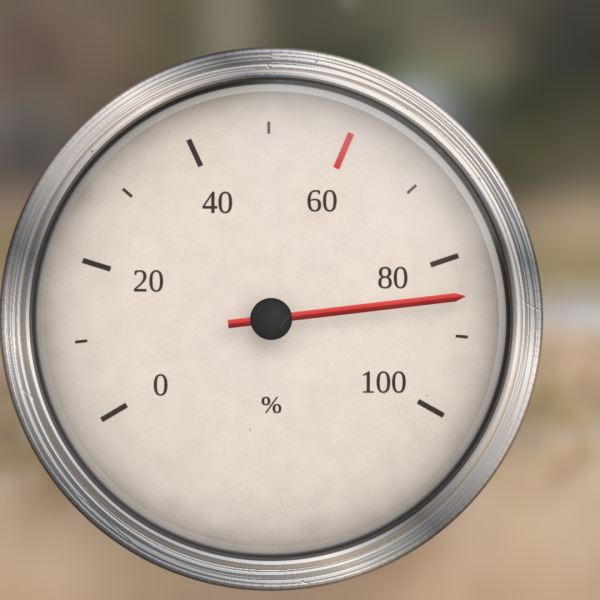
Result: 85 %
